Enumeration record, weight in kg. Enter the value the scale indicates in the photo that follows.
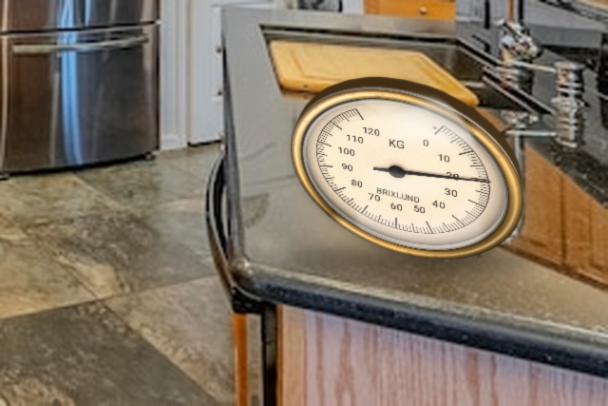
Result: 20 kg
